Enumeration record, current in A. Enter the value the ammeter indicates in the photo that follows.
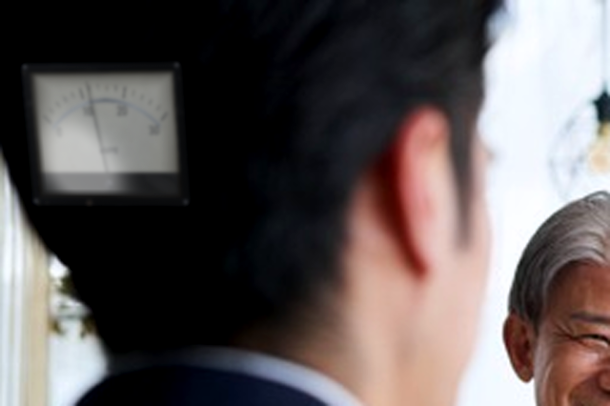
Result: 12 A
